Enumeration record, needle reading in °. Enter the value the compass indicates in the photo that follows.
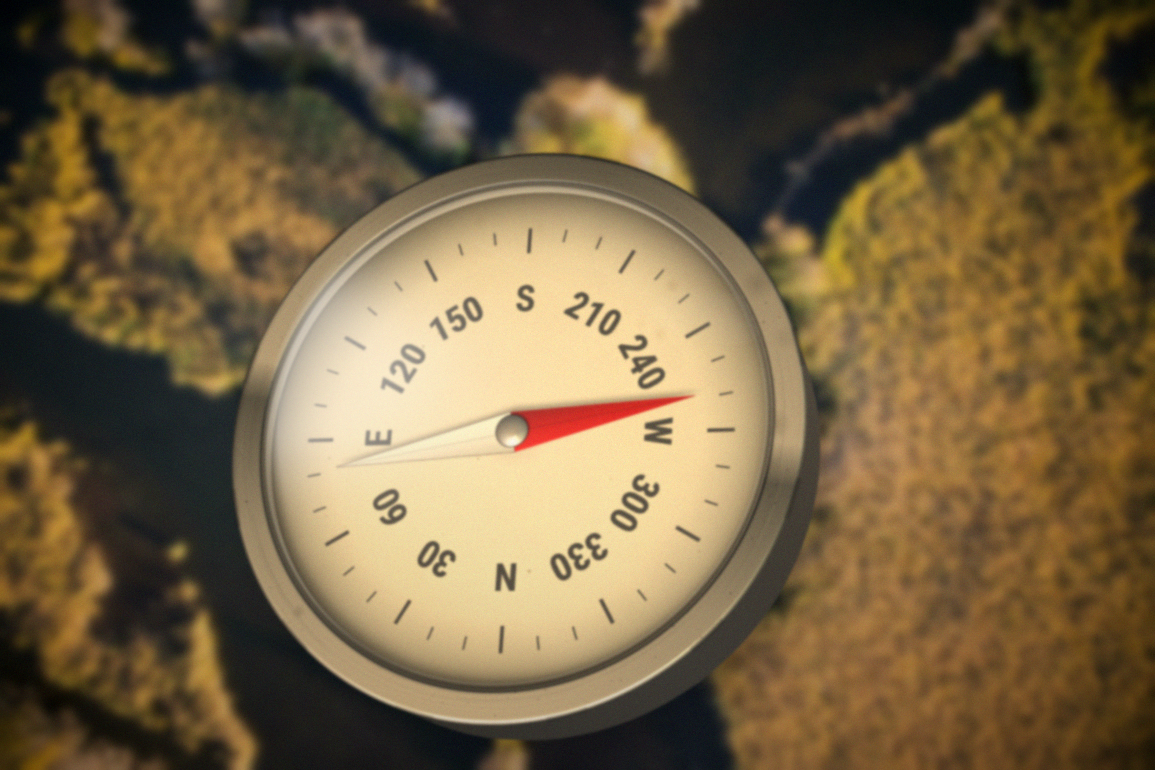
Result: 260 °
